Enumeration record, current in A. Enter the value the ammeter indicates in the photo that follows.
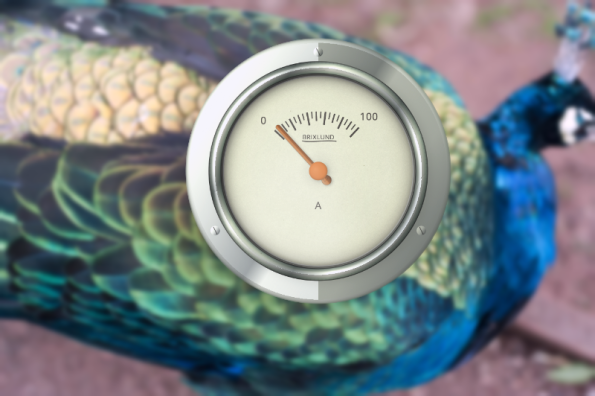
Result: 5 A
